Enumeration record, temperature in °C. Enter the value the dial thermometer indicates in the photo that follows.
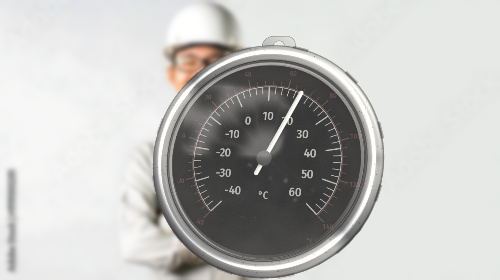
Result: 20 °C
